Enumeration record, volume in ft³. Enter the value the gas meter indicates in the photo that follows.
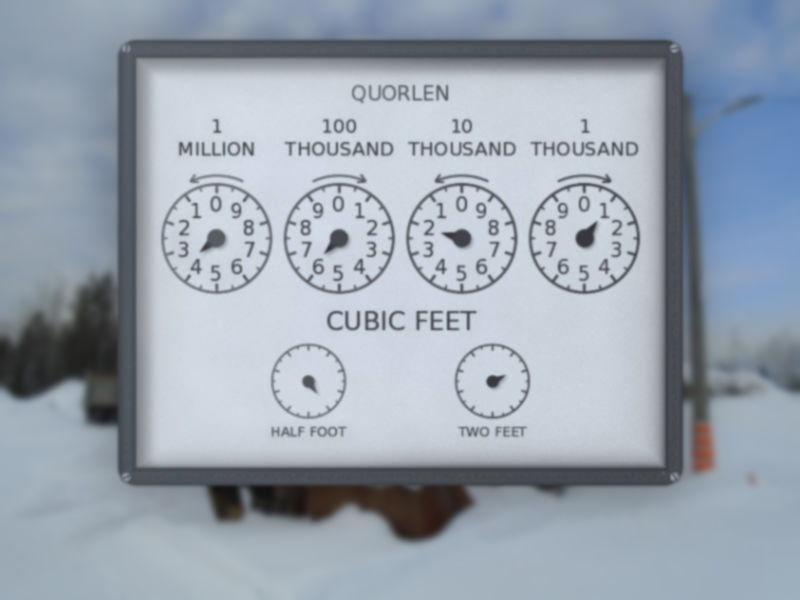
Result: 362100 ft³
